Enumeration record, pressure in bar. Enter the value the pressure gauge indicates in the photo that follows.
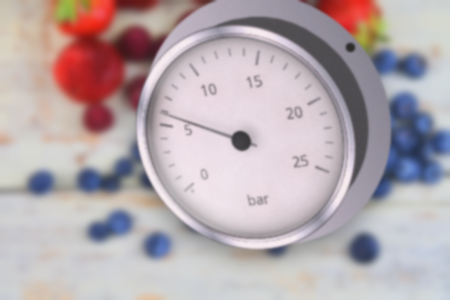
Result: 6 bar
